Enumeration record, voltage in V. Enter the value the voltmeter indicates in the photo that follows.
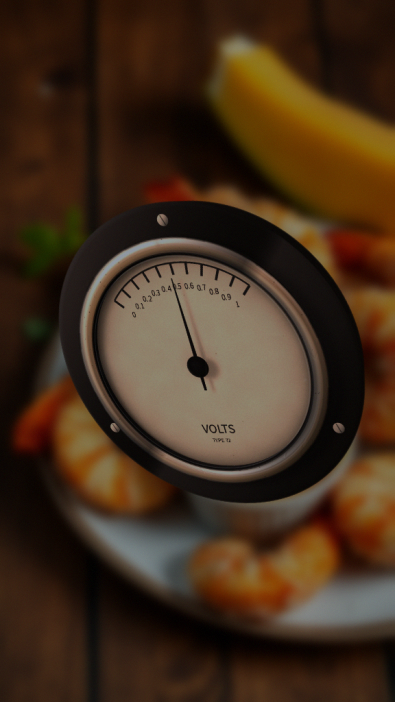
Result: 0.5 V
